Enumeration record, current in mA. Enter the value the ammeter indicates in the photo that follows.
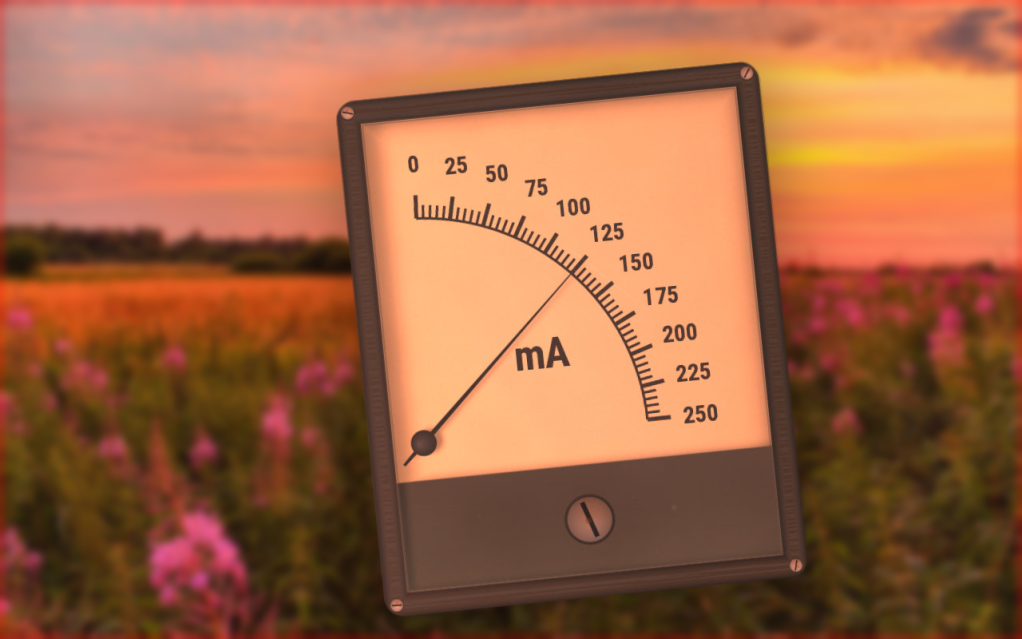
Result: 125 mA
